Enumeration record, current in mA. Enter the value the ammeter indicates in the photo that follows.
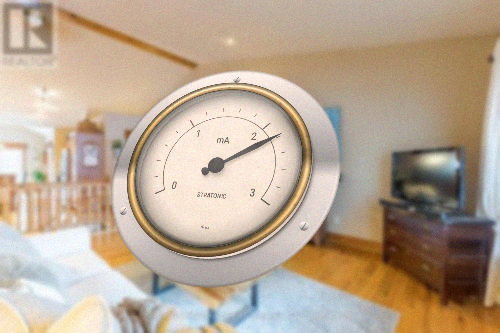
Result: 2.2 mA
